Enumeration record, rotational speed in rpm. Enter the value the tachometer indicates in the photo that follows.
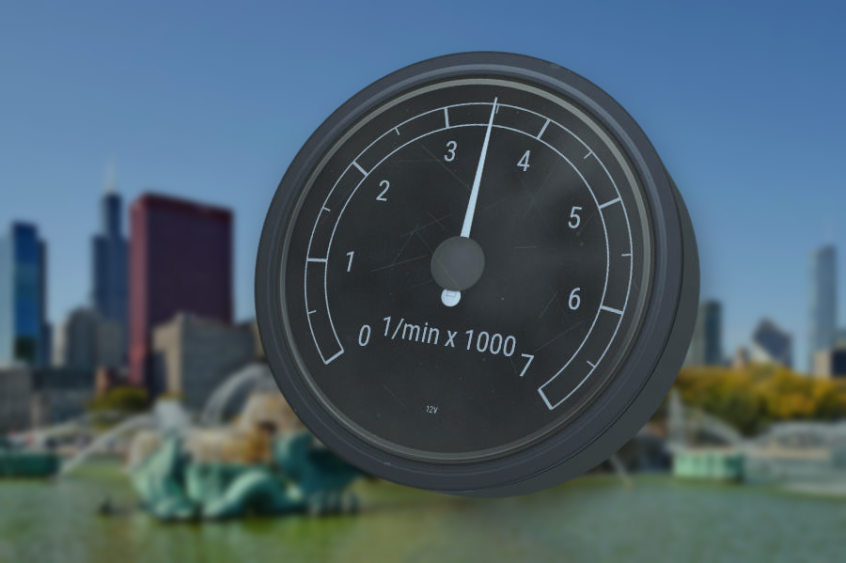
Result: 3500 rpm
